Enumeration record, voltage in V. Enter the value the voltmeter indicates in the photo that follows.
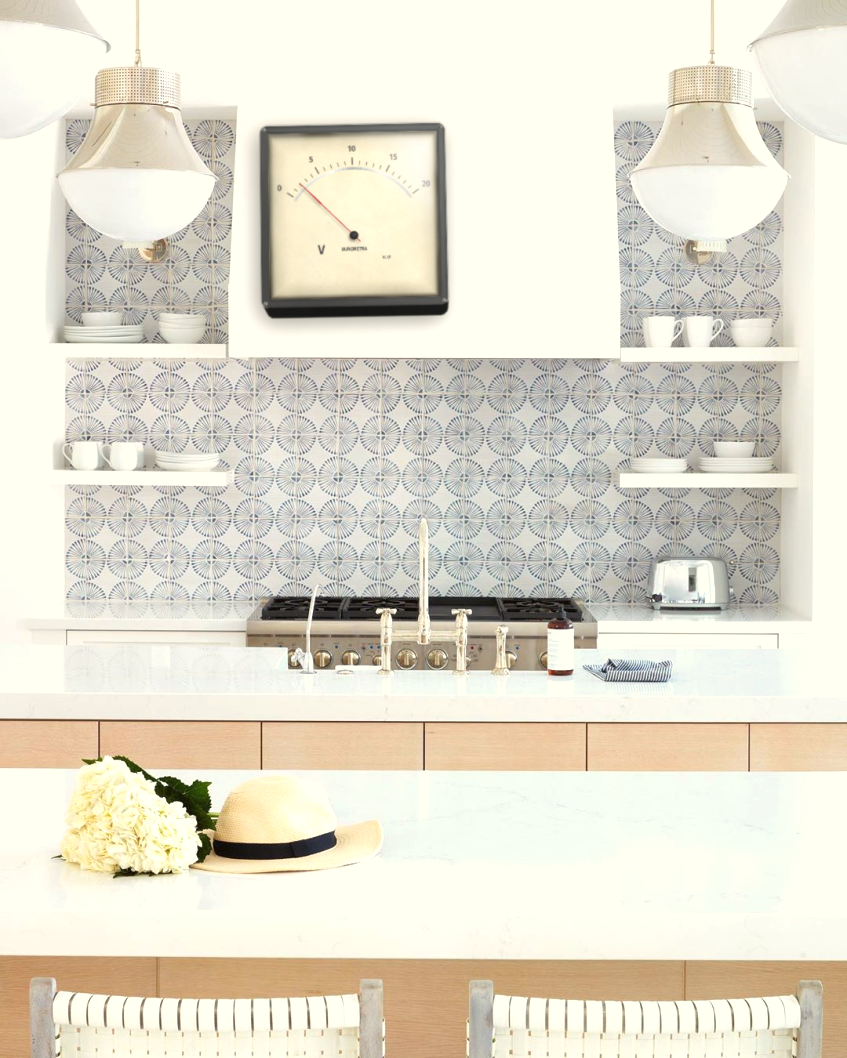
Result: 2 V
